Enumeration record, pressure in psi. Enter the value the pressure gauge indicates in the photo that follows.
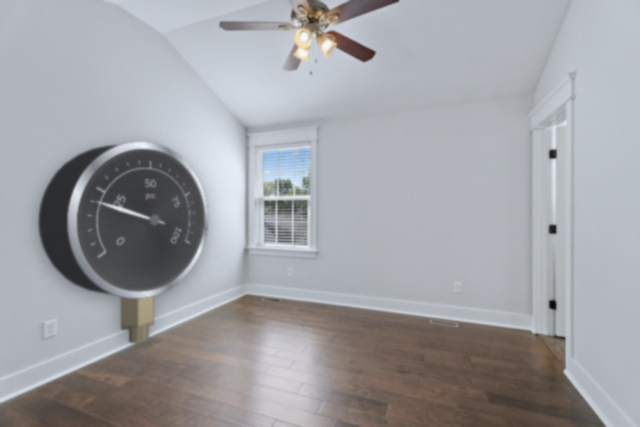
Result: 20 psi
